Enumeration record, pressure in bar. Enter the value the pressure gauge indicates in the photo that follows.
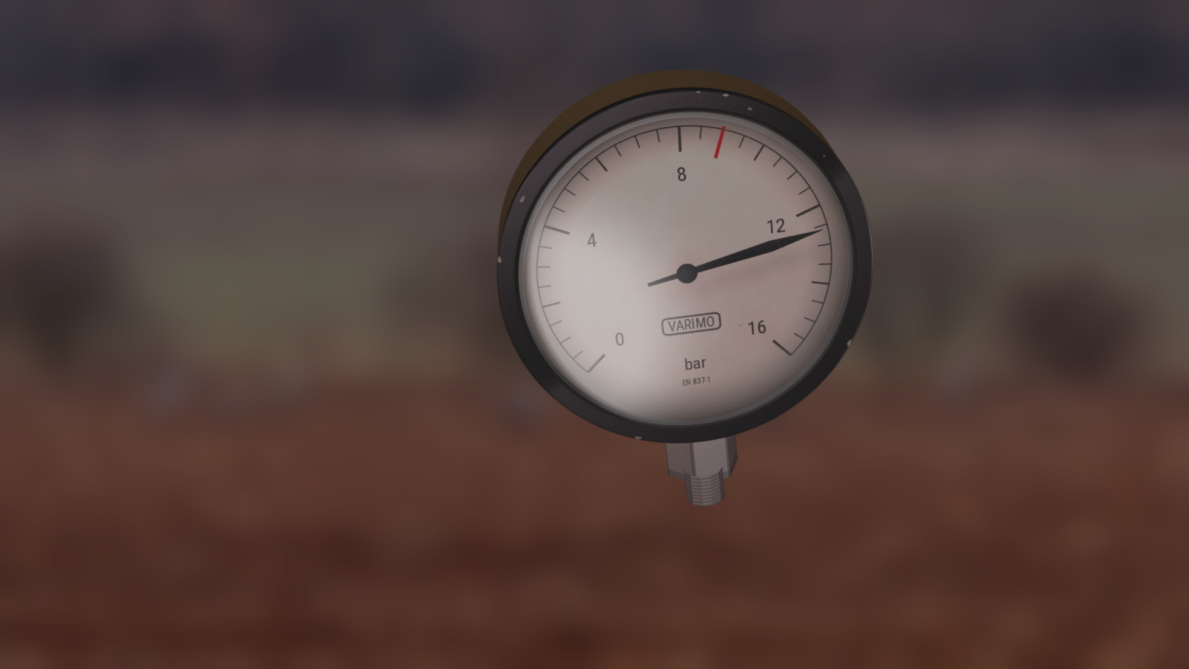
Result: 12.5 bar
